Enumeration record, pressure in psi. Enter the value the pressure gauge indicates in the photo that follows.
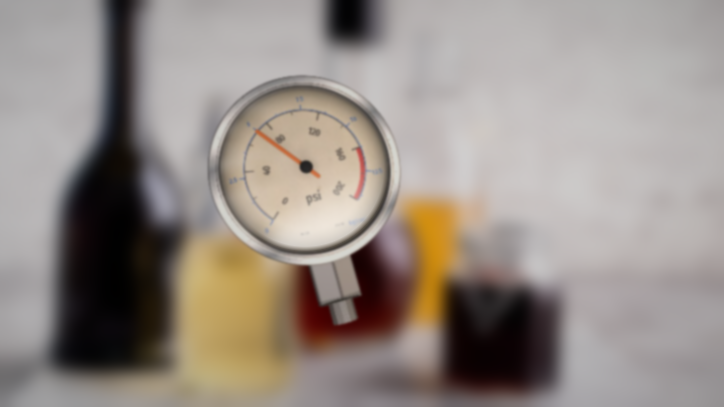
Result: 70 psi
